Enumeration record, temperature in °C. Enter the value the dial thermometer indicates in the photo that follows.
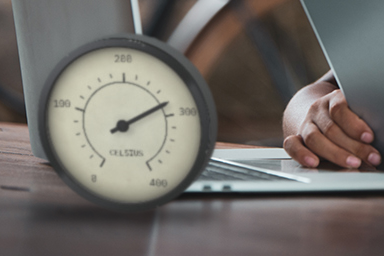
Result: 280 °C
